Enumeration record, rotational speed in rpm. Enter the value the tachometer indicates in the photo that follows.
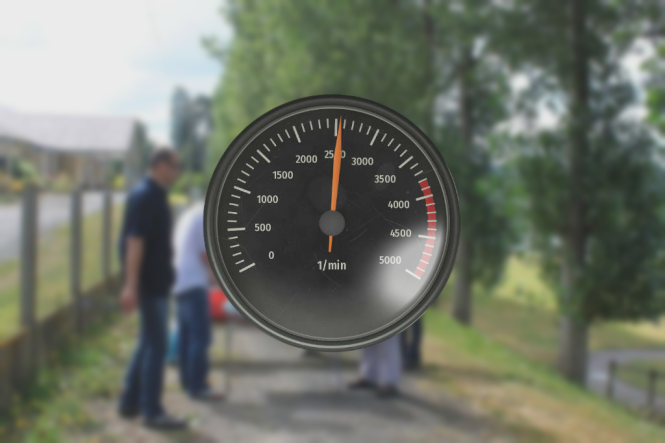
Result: 2550 rpm
